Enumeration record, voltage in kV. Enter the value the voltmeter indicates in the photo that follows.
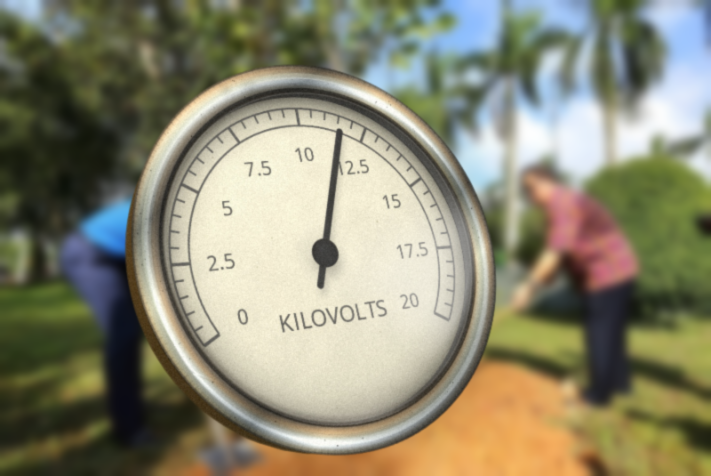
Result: 11.5 kV
